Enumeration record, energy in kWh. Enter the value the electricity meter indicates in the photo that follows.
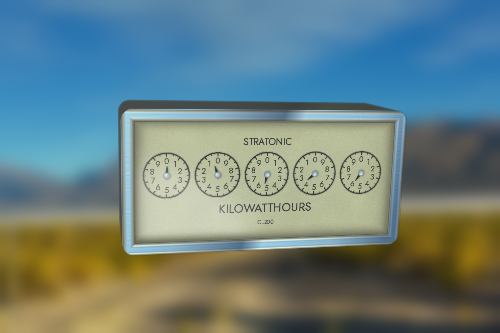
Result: 536 kWh
